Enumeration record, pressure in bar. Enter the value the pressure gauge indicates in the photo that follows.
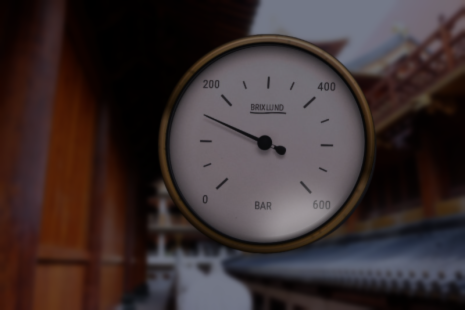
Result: 150 bar
